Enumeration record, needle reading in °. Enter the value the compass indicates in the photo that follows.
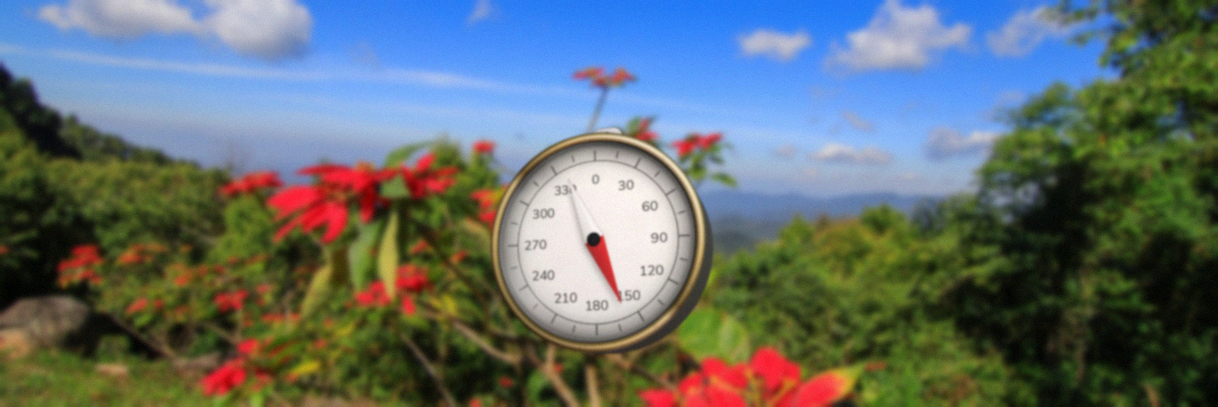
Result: 157.5 °
